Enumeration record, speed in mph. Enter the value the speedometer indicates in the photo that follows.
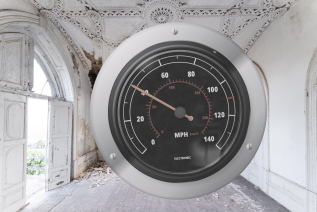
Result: 40 mph
